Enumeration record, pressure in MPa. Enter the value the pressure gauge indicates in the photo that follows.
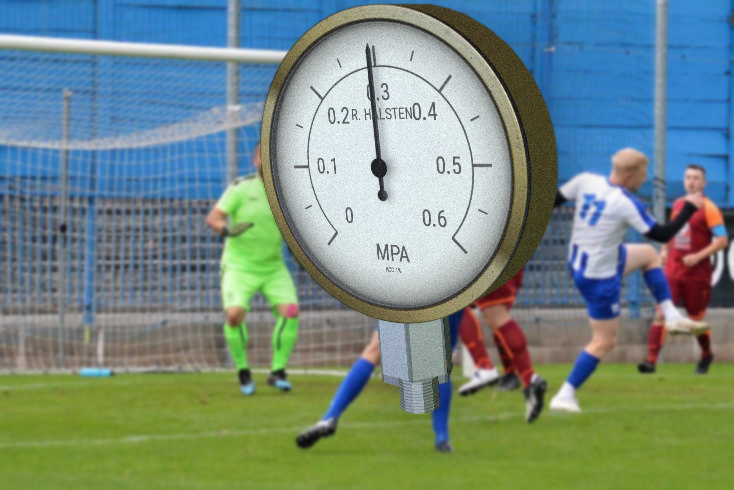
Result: 0.3 MPa
